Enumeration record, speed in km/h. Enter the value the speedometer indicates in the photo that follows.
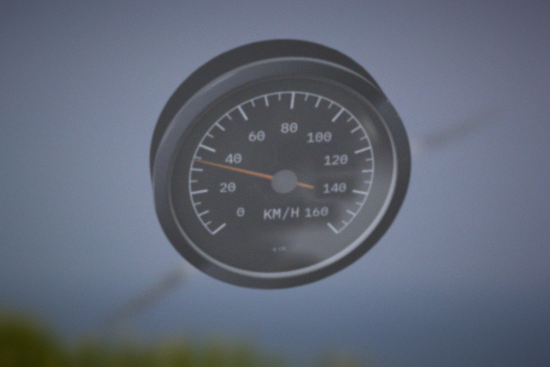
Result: 35 km/h
